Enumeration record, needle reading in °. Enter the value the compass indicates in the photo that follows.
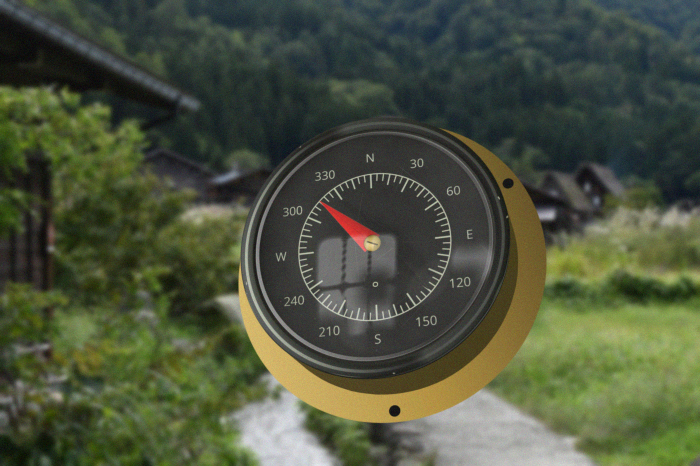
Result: 315 °
